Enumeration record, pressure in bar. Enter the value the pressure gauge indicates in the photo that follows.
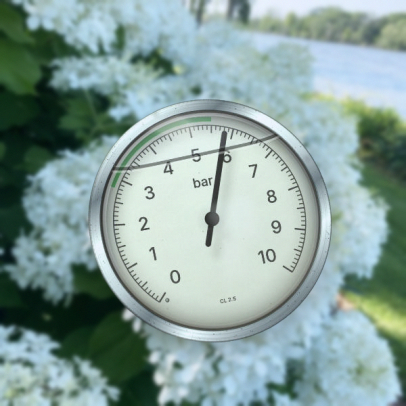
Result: 5.8 bar
